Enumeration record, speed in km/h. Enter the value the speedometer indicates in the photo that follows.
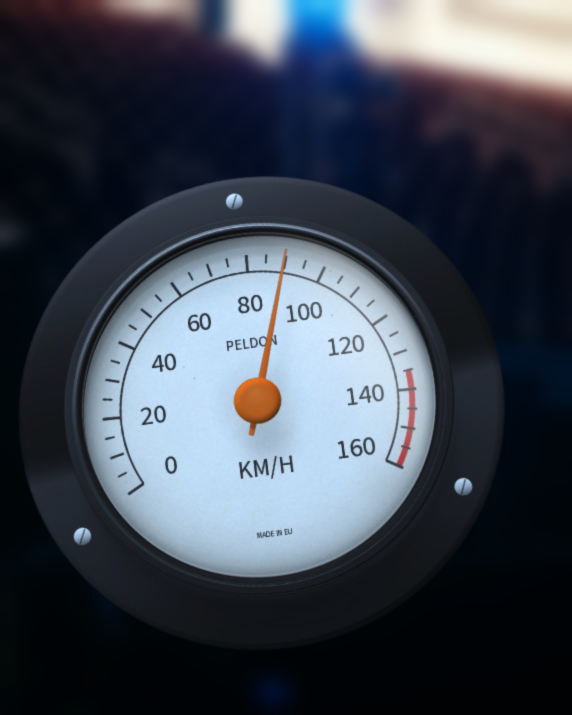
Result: 90 km/h
